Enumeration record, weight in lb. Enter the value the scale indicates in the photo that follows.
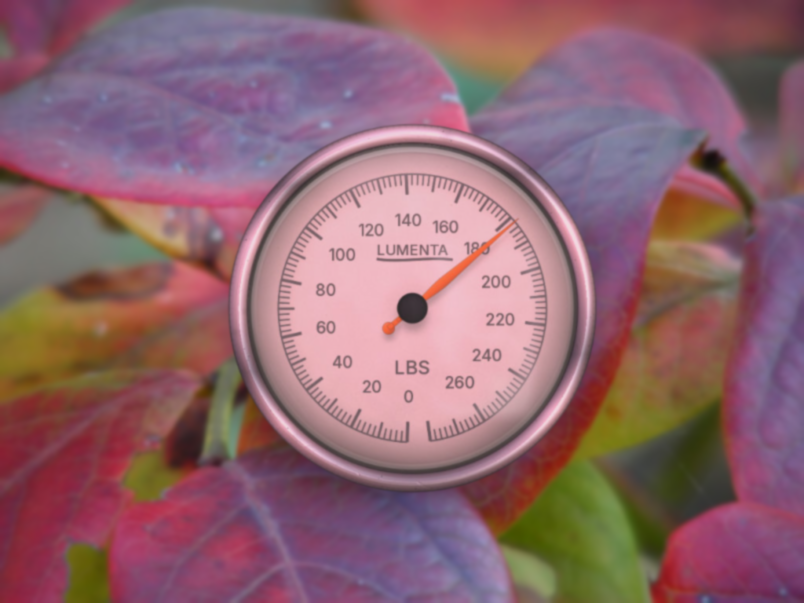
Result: 182 lb
